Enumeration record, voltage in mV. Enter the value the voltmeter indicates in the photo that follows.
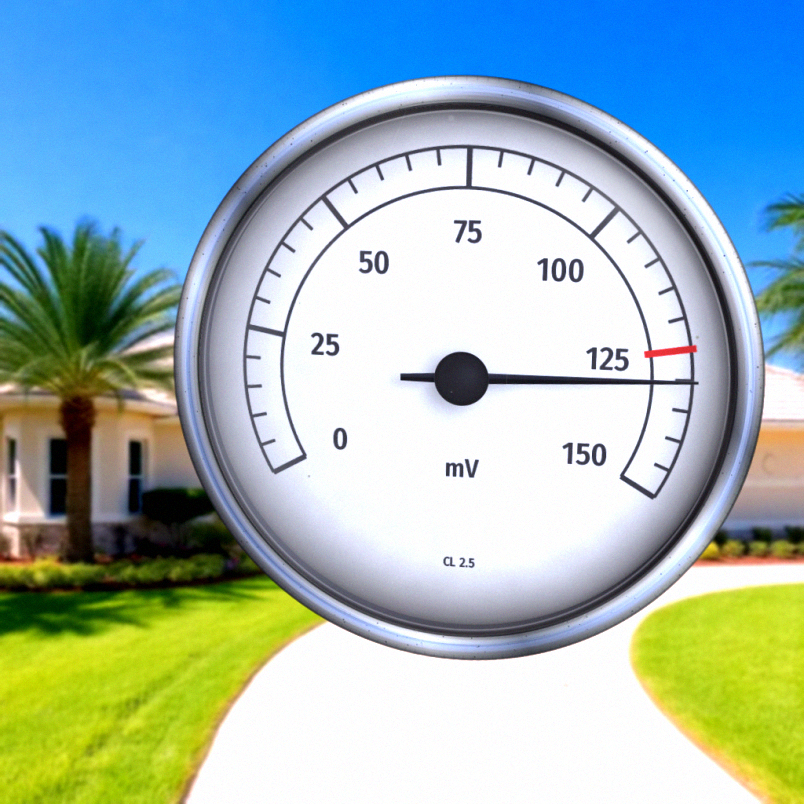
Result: 130 mV
